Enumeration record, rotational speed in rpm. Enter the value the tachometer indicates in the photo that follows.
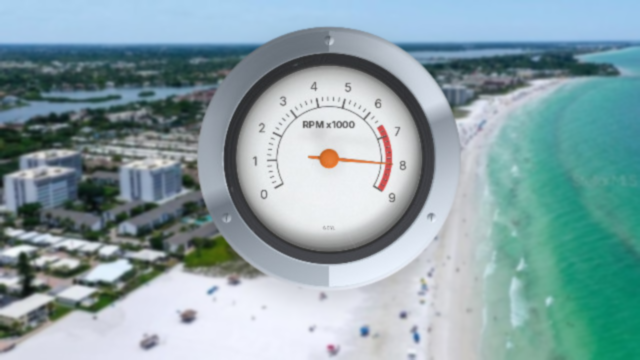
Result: 8000 rpm
